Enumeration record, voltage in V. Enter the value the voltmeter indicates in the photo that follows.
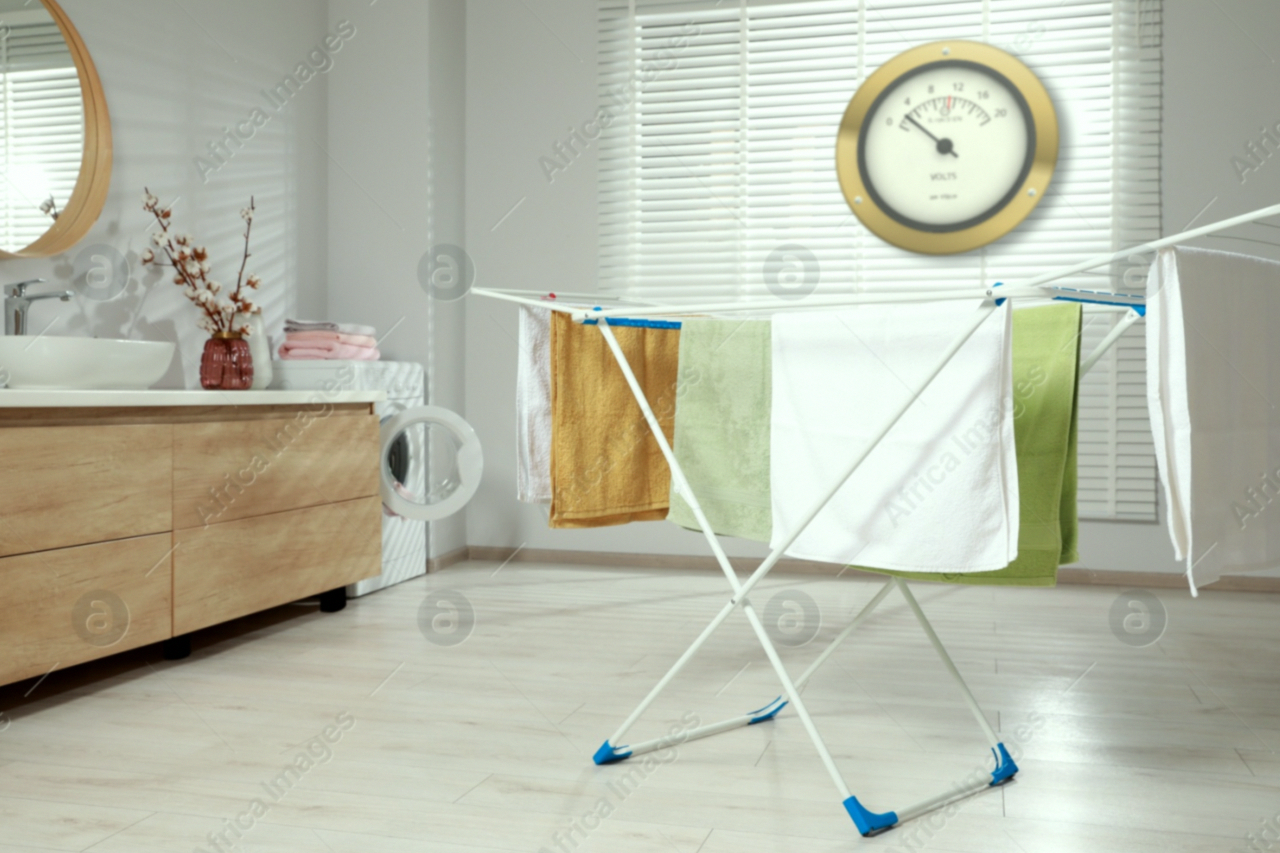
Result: 2 V
